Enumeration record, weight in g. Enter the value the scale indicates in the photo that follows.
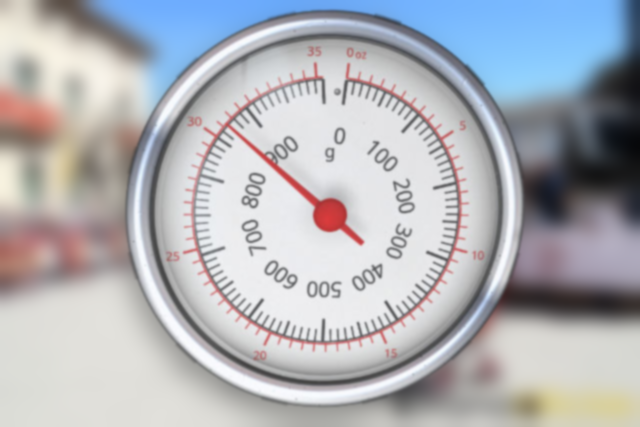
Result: 870 g
